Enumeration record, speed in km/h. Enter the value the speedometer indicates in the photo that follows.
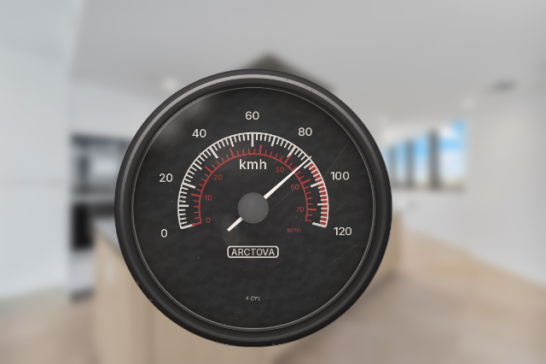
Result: 88 km/h
